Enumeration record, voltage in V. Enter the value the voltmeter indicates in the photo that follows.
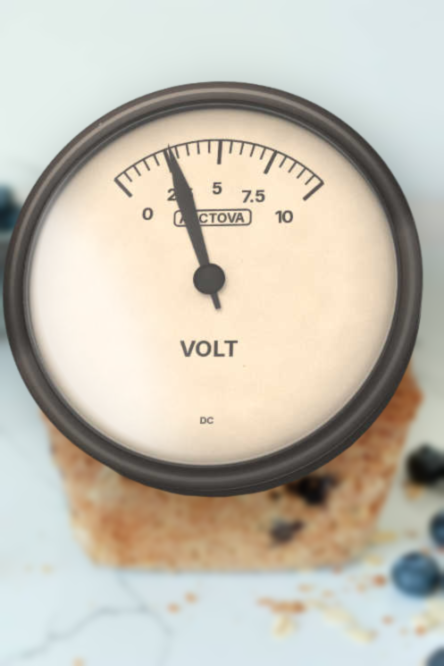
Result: 2.75 V
